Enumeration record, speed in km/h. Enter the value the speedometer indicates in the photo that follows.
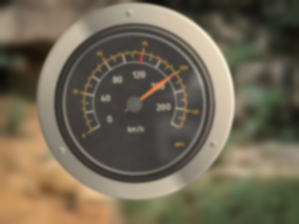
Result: 160 km/h
